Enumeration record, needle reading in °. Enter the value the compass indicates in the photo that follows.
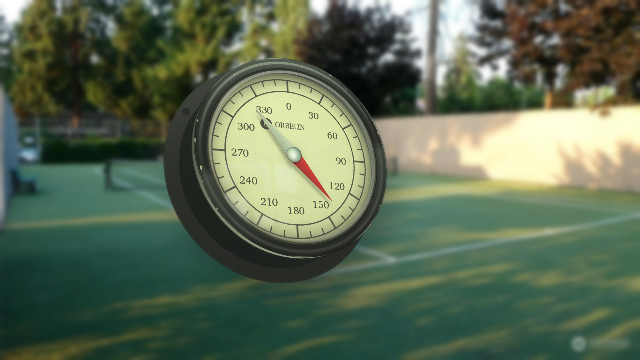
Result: 140 °
